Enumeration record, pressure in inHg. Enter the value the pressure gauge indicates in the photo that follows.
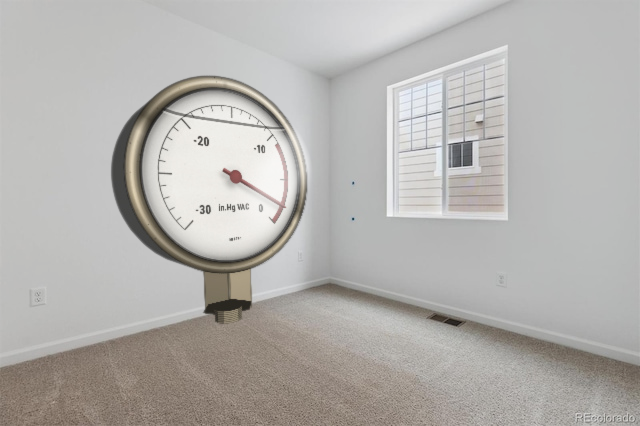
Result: -2 inHg
